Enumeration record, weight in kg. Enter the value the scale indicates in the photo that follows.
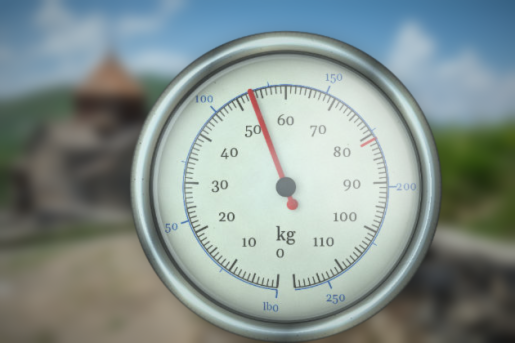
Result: 53 kg
